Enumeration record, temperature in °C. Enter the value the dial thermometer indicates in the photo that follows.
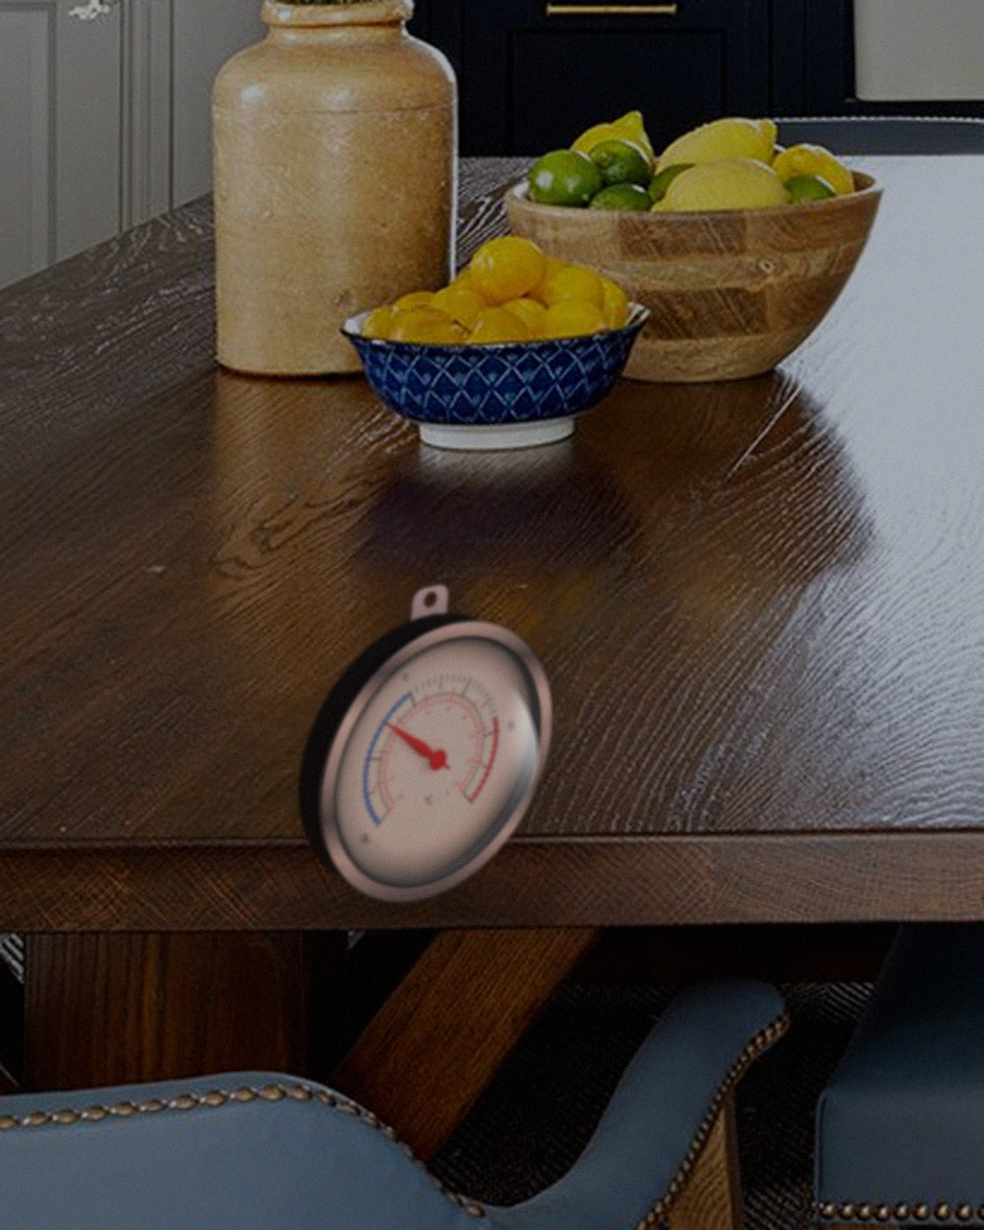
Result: -10 °C
